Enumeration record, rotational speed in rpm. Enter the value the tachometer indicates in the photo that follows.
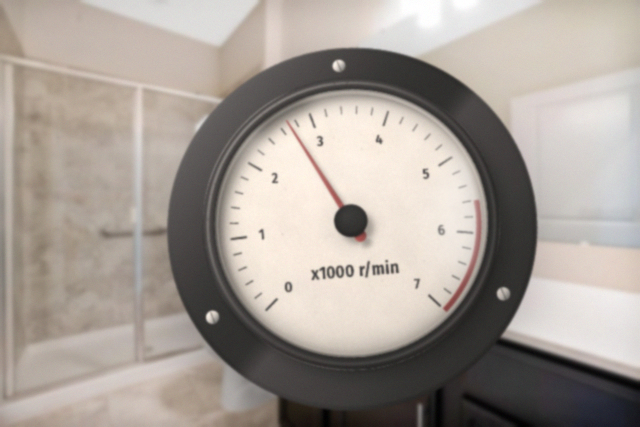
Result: 2700 rpm
